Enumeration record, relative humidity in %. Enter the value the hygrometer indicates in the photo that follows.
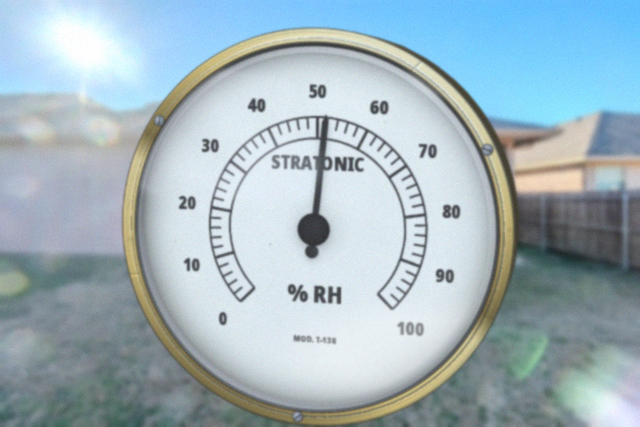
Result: 52 %
